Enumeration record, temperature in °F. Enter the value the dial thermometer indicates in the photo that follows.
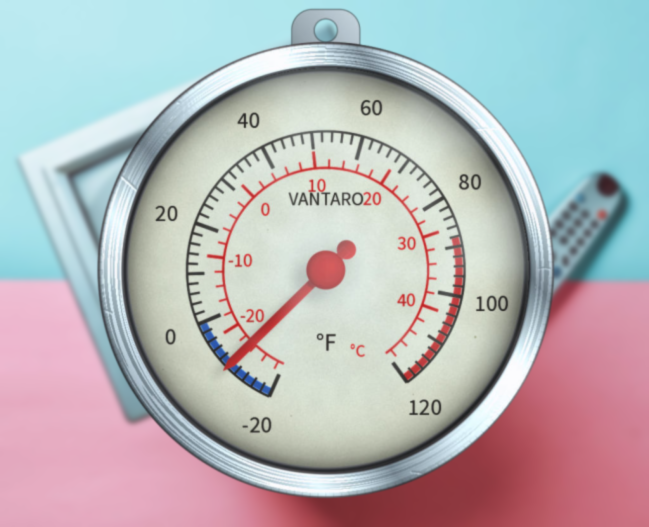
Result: -10 °F
